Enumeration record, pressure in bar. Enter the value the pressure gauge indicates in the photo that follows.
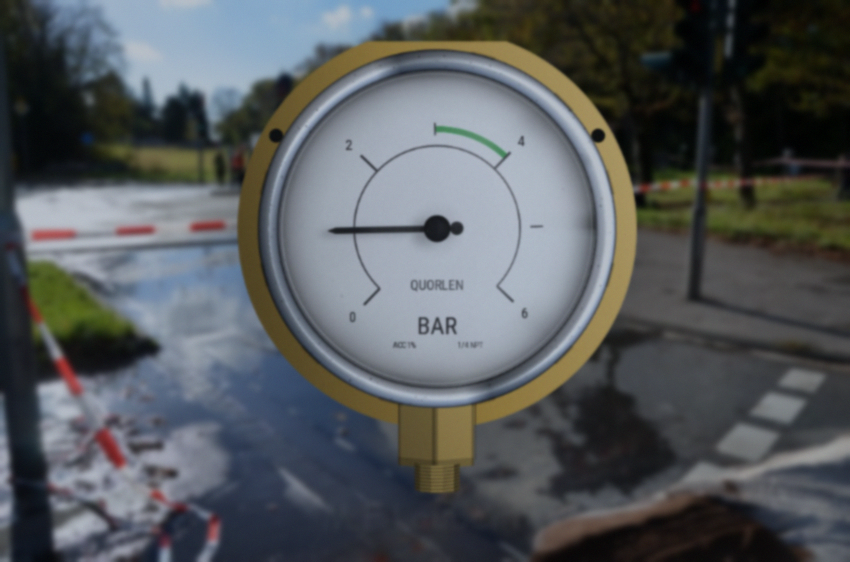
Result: 1 bar
